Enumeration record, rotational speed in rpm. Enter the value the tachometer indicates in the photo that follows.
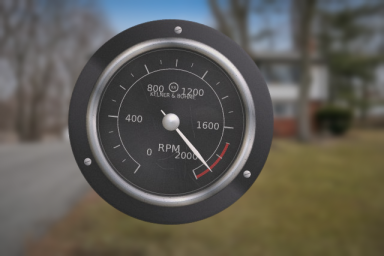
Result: 1900 rpm
